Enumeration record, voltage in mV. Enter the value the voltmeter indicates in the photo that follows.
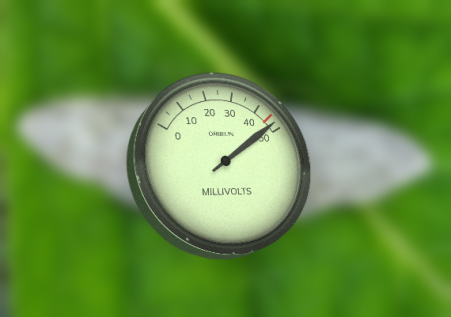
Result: 47.5 mV
